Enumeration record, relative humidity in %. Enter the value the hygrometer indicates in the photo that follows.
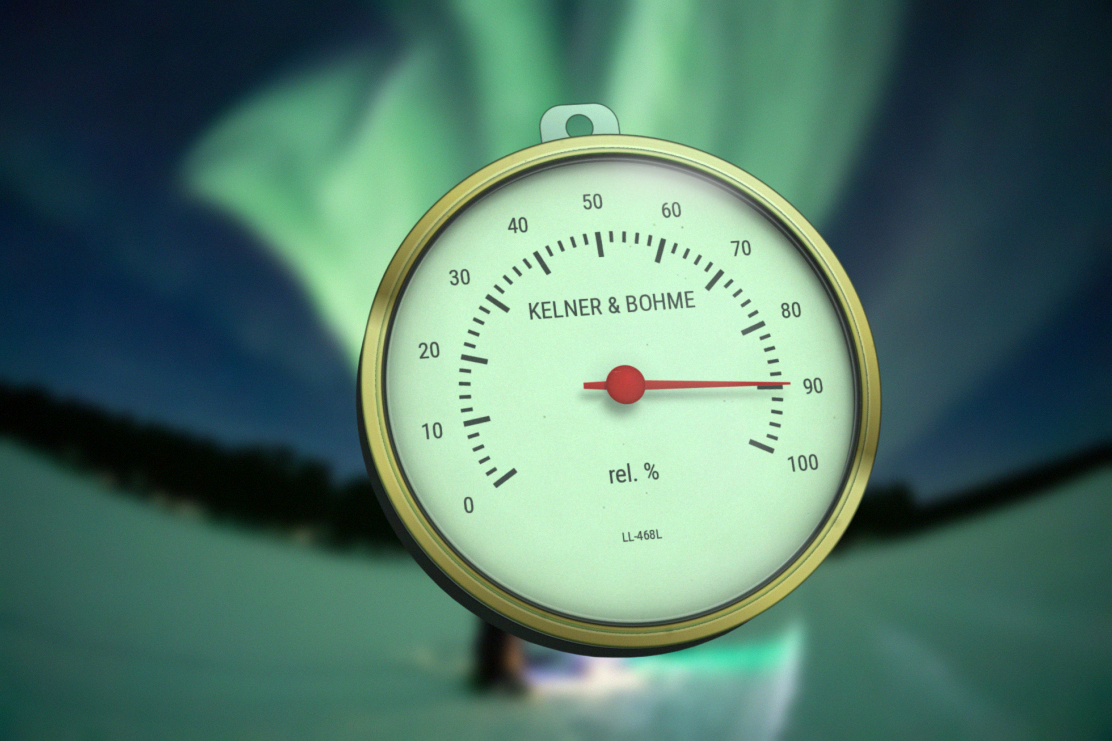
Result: 90 %
